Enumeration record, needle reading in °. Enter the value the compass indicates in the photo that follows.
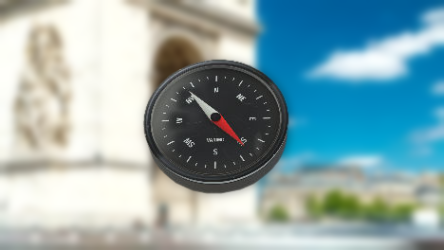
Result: 140 °
